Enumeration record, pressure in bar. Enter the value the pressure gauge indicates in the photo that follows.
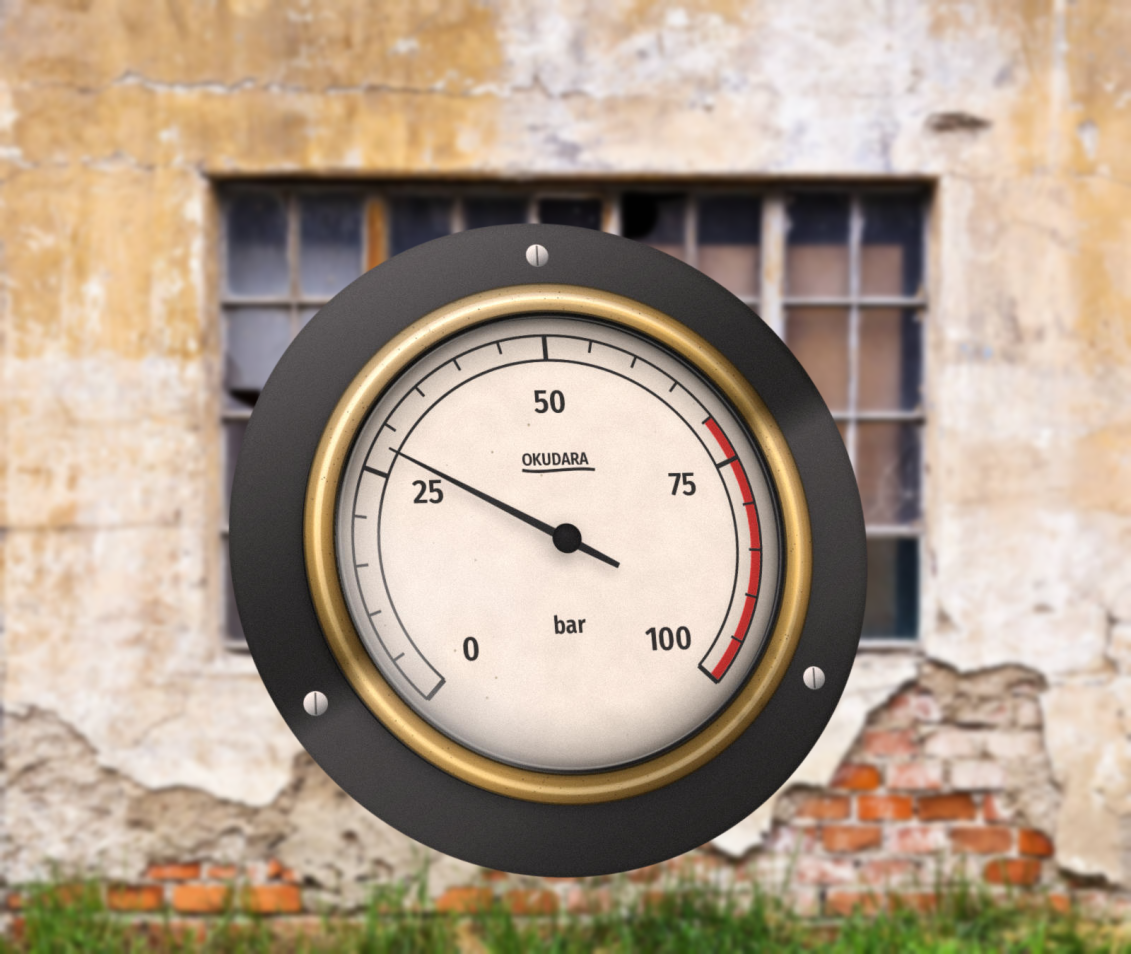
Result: 27.5 bar
